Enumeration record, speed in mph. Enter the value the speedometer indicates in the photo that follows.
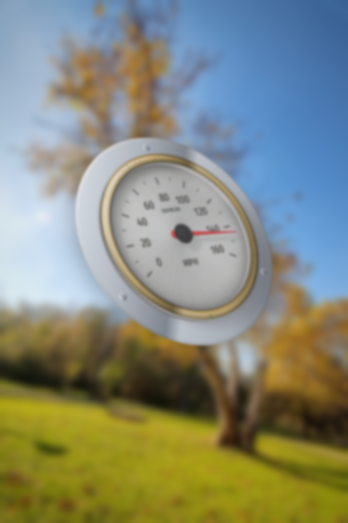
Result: 145 mph
